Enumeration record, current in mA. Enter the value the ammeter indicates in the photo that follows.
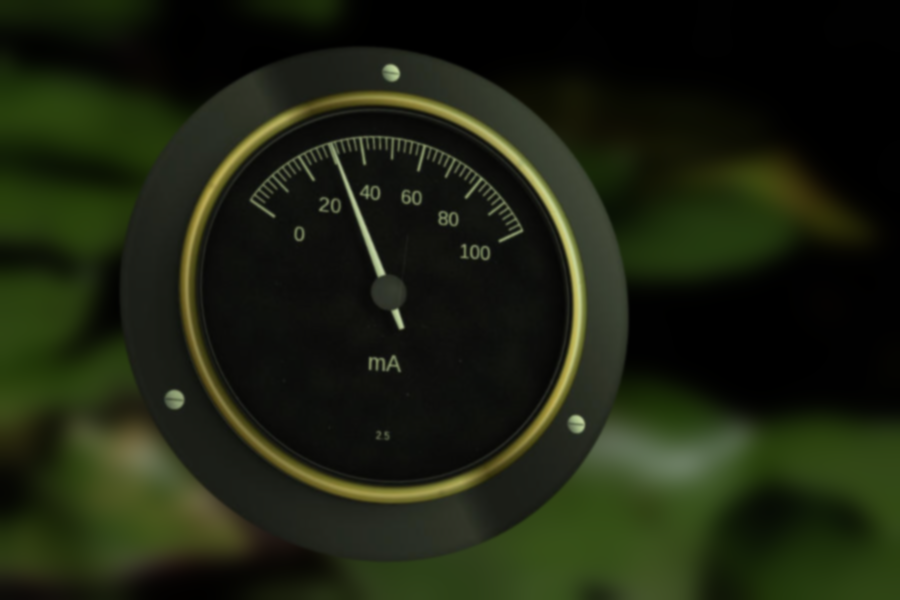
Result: 30 mA
